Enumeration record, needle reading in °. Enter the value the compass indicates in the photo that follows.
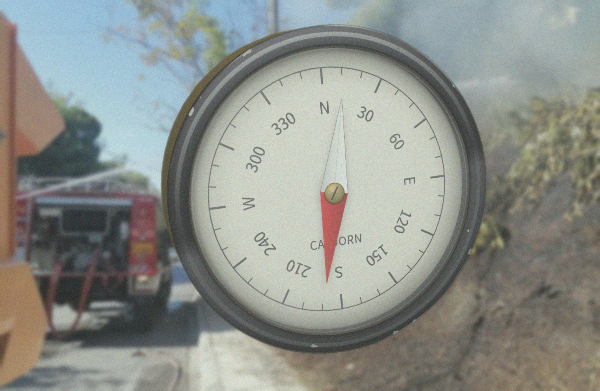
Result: 190 °
